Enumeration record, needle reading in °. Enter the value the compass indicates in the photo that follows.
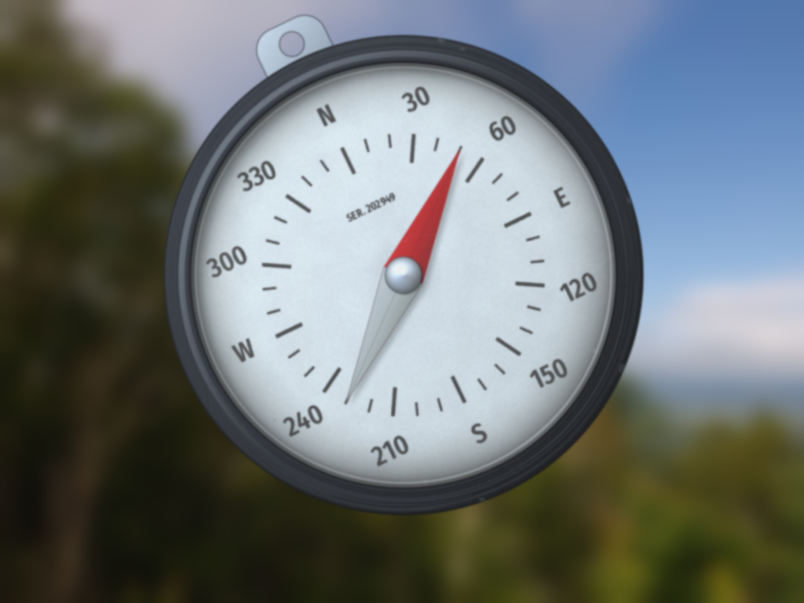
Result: 50 °
